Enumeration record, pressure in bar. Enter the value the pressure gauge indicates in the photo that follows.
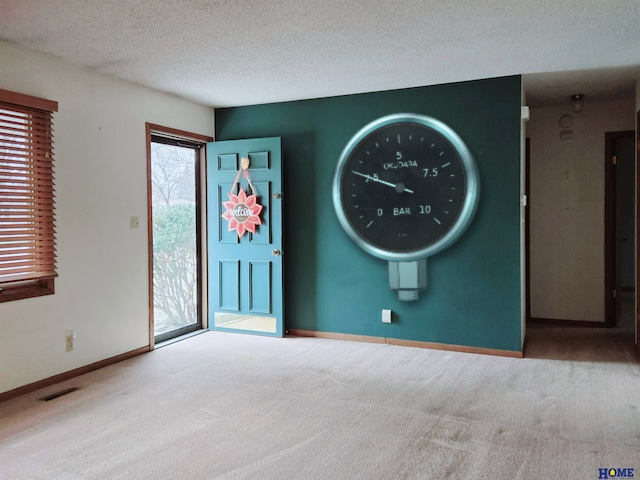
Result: 2.5 bar
